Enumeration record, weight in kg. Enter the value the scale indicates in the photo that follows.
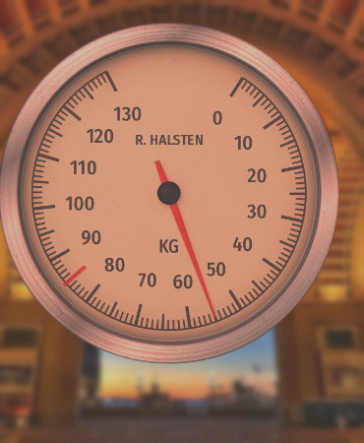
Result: 55 kg
